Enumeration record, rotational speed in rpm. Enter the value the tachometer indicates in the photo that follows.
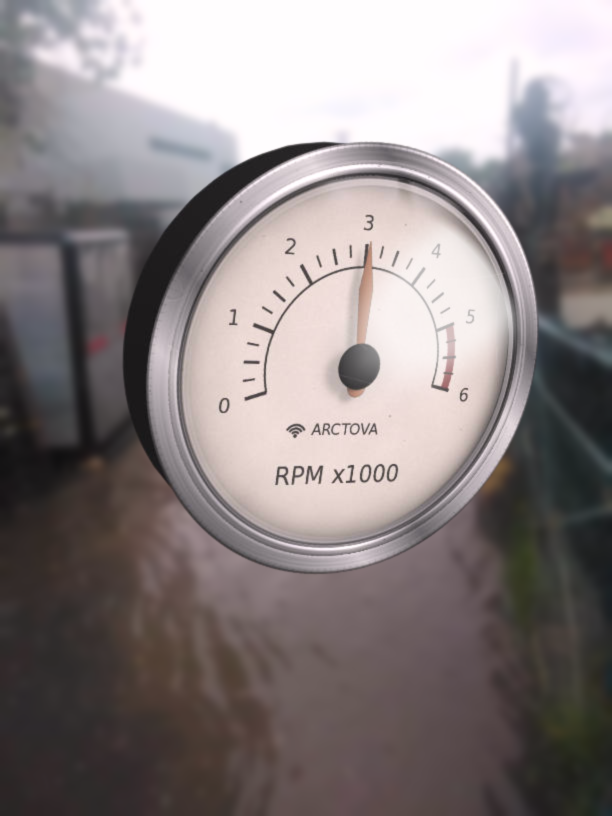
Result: 3000 rpm
